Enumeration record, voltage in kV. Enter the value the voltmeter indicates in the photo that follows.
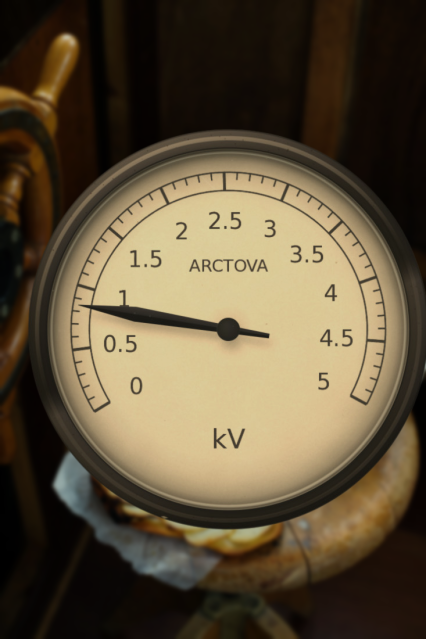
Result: 0.85 kV
